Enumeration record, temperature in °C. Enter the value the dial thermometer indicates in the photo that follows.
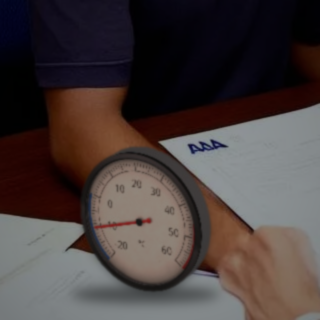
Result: -10 °C
